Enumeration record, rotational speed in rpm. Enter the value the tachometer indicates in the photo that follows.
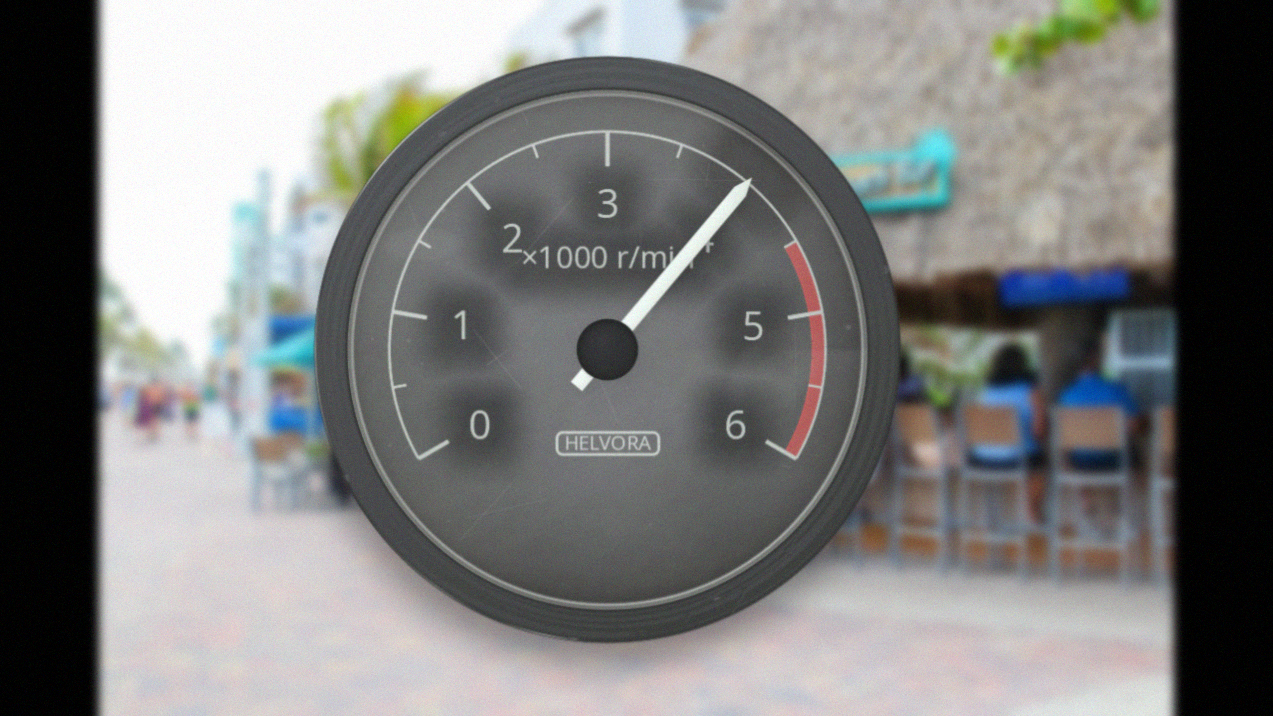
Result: 4000 rpm
